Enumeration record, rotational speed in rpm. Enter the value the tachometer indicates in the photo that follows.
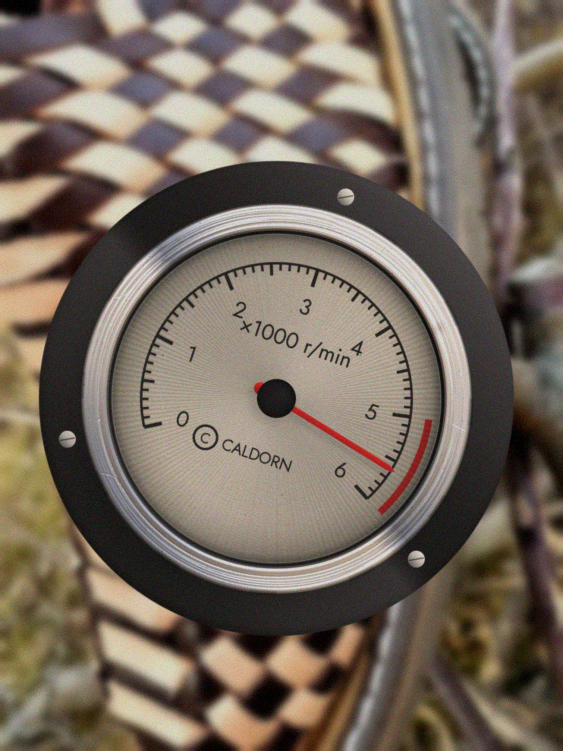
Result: 5600 rpm
